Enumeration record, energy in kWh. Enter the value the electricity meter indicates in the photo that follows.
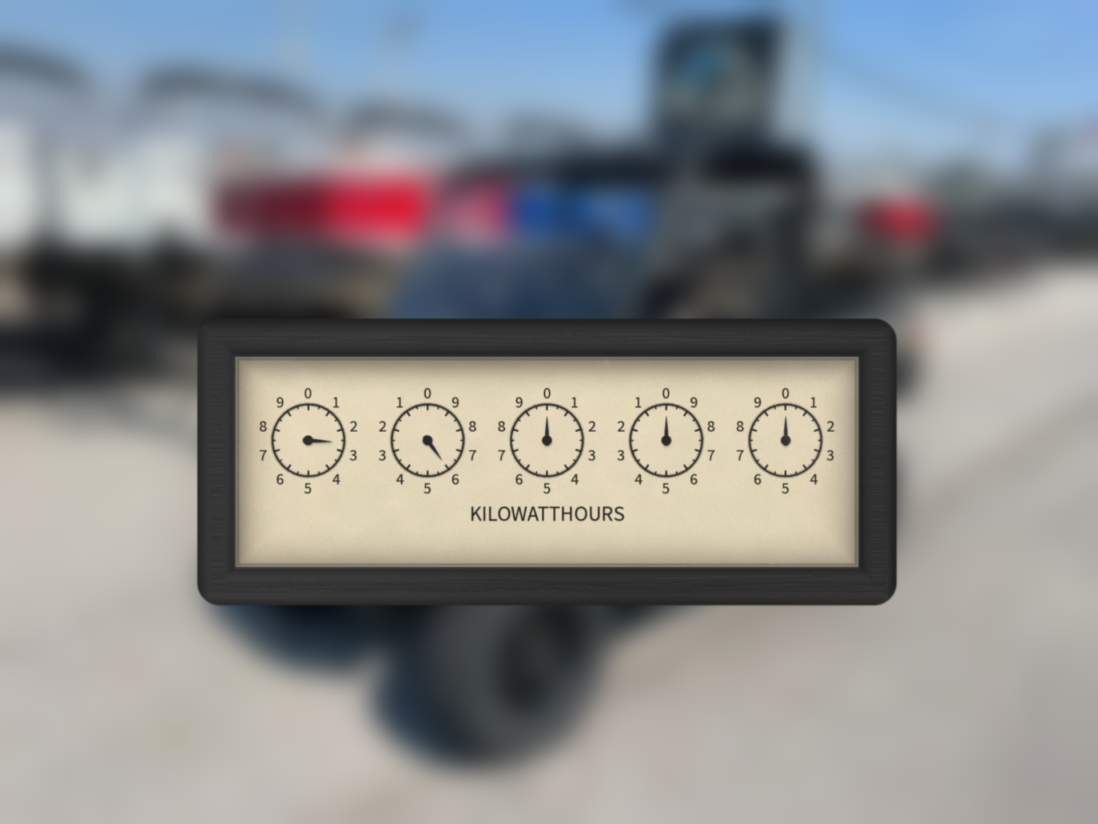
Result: 26000 kWh
